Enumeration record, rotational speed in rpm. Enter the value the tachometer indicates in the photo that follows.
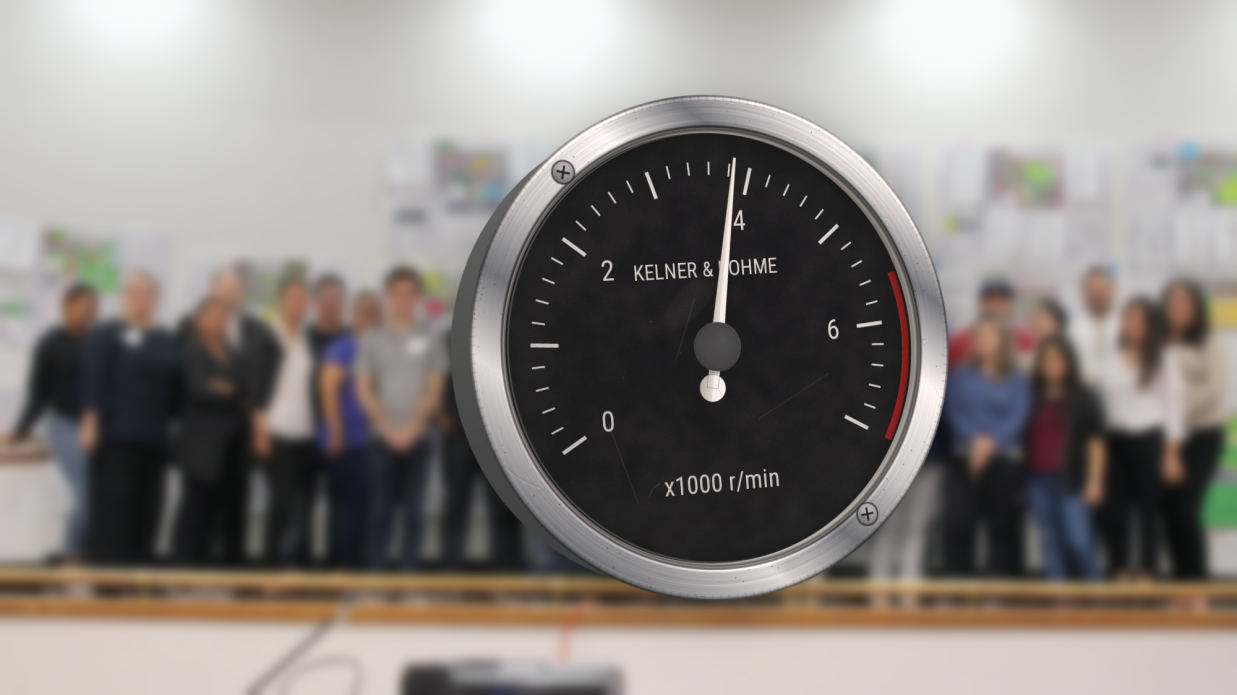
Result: 3800 rpm
